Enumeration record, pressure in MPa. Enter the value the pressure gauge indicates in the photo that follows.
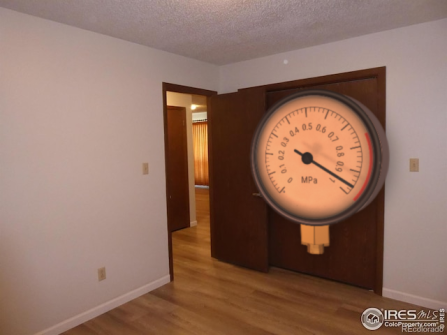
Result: 0.96 MPa
